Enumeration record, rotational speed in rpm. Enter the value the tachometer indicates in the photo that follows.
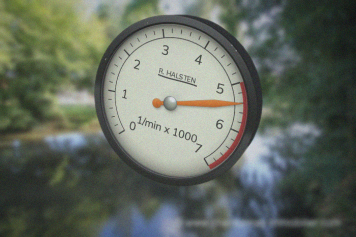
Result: 5400 rpm
